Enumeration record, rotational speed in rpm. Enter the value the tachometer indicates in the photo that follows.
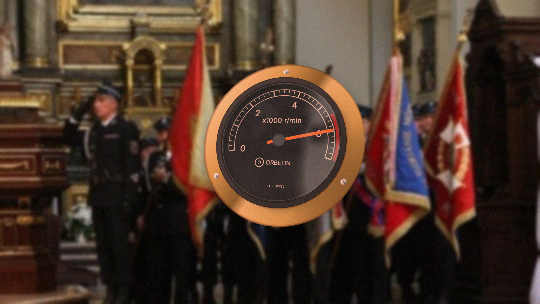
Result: 6000 rpm
